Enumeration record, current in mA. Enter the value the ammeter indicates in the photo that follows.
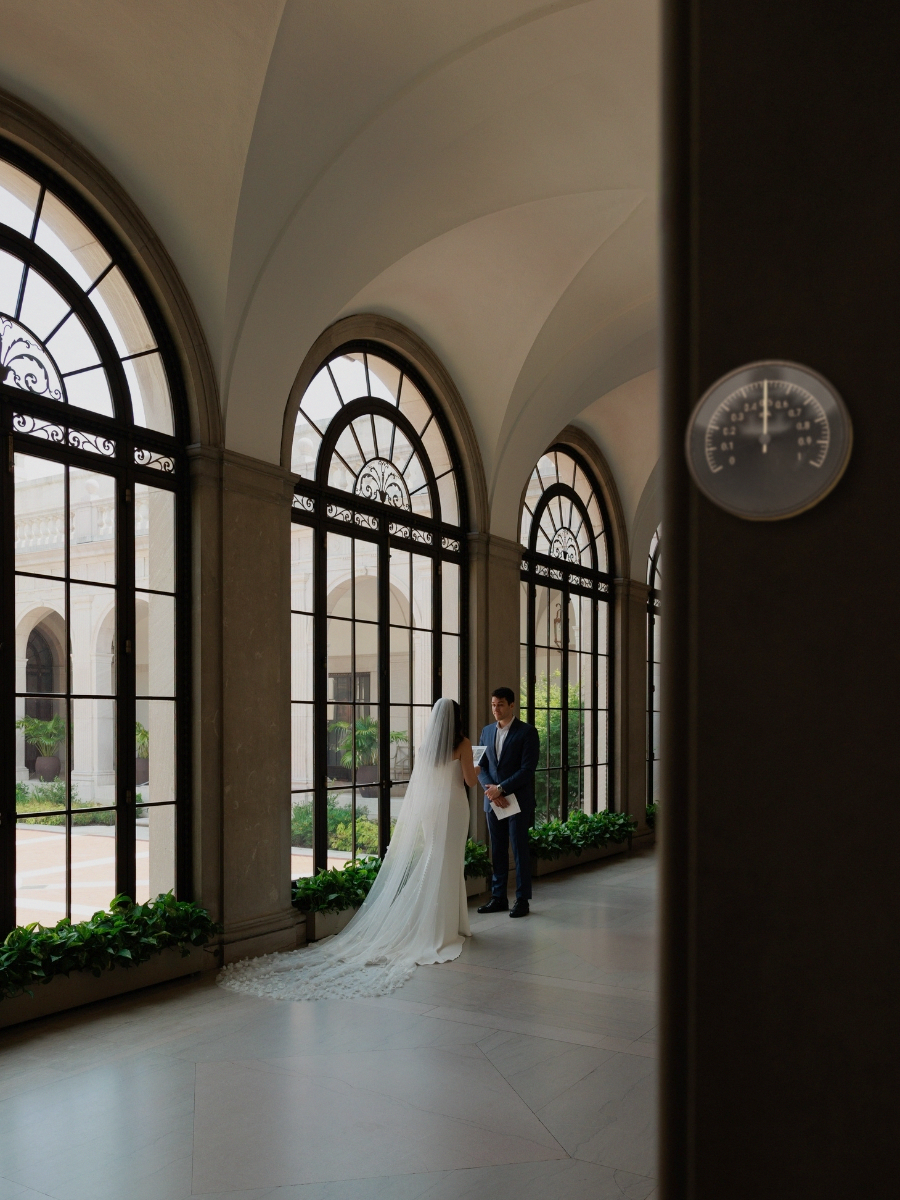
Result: 0.5 mA
